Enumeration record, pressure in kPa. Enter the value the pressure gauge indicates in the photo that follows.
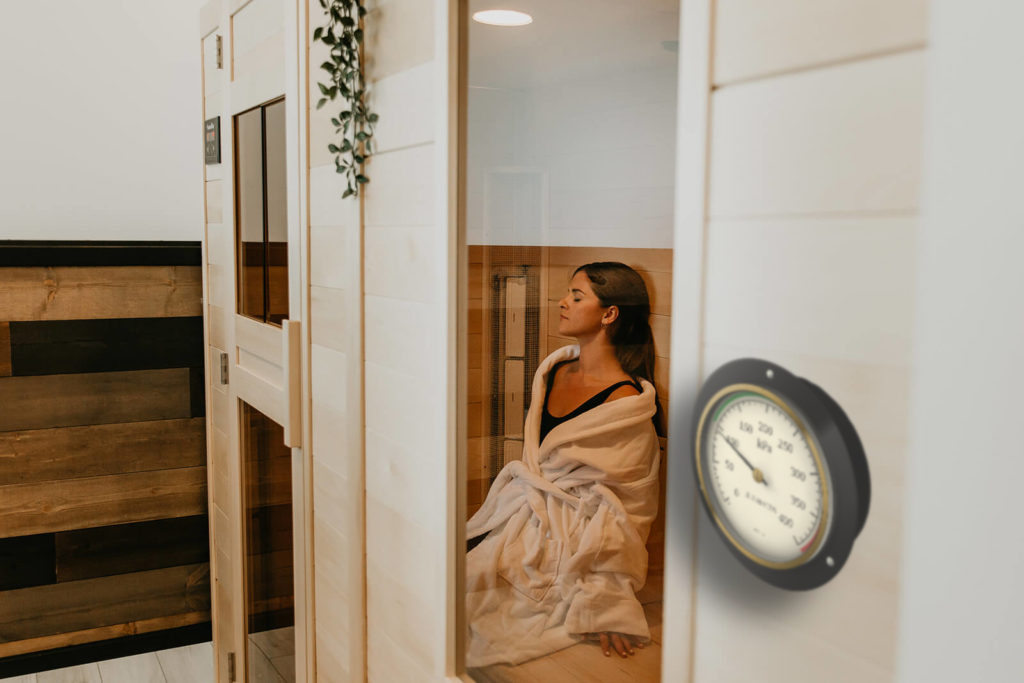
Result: 100 kPa
